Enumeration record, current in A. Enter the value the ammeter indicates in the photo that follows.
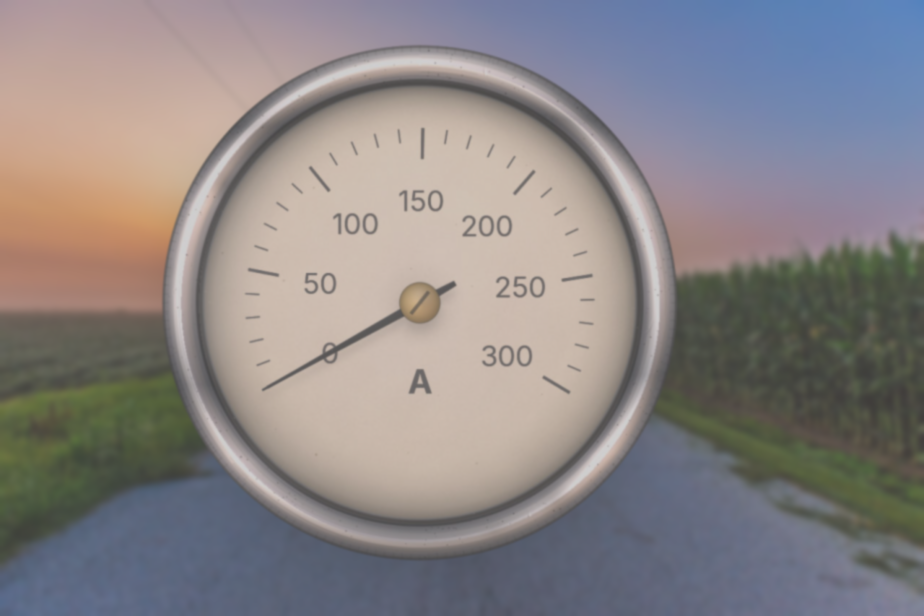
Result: 0 A
